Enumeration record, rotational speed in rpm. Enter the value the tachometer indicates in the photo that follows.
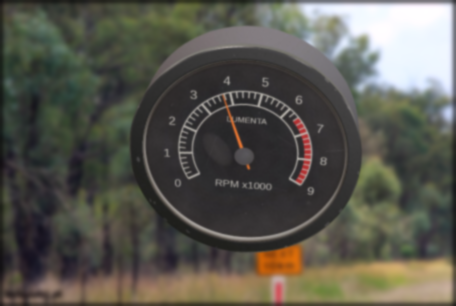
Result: 3800 rpm
